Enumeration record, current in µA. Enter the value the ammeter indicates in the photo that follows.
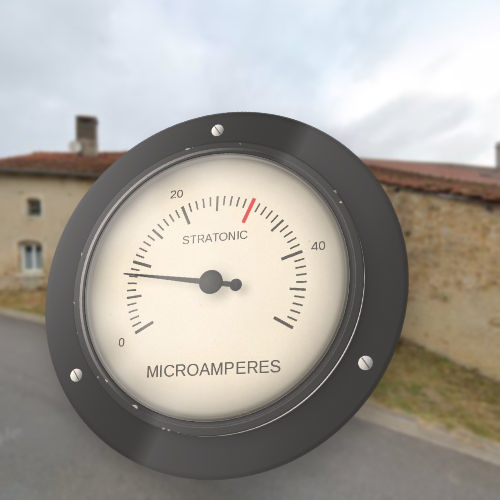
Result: 8 µA
